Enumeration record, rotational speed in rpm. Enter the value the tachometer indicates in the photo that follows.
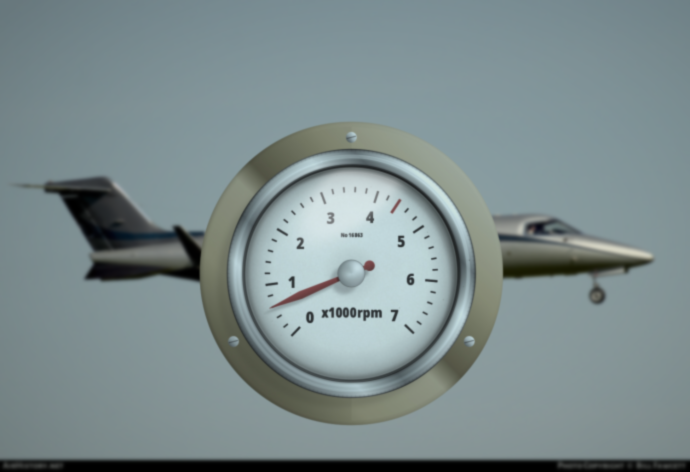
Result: 600 rpm
